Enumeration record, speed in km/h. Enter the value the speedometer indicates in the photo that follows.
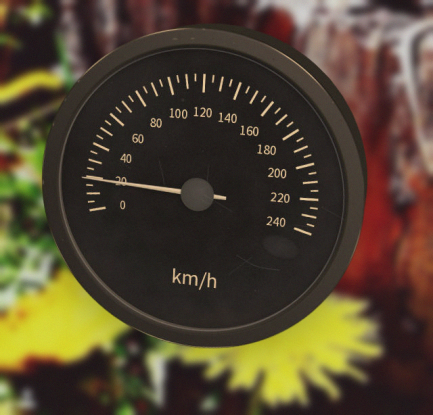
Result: 20 km/h
